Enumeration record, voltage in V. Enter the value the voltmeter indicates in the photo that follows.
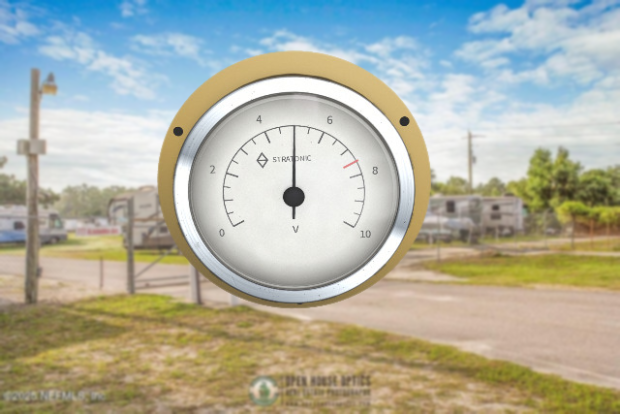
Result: 5 V
